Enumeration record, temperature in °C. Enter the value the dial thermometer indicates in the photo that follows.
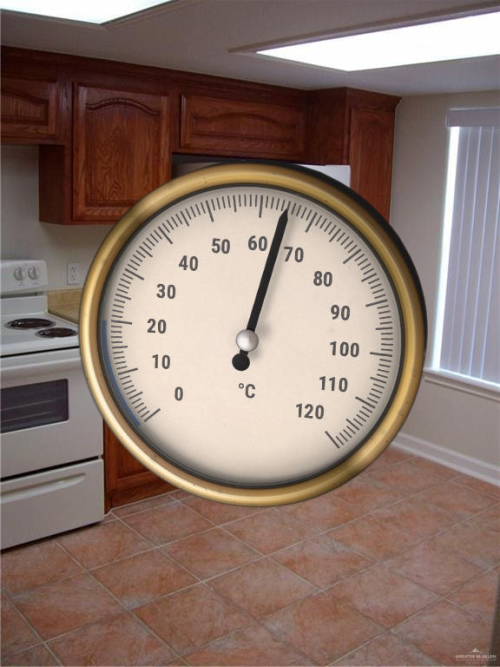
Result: 65 °C
